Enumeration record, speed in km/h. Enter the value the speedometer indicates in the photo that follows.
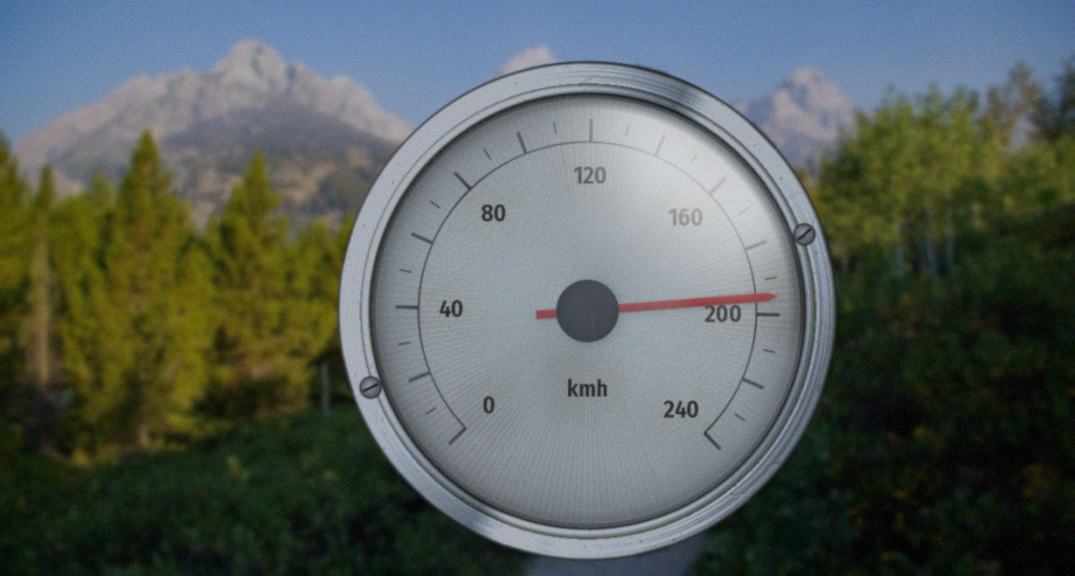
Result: 195 km/h
